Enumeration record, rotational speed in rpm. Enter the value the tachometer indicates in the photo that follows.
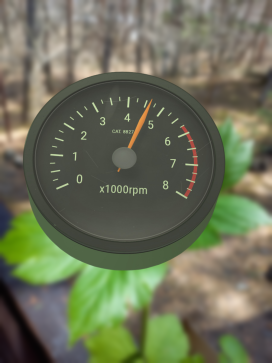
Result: 4625 rpm
